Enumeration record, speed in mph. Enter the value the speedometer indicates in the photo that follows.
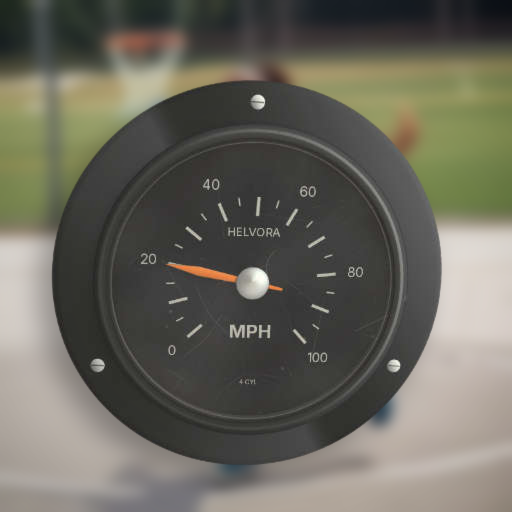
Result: 20 mph
